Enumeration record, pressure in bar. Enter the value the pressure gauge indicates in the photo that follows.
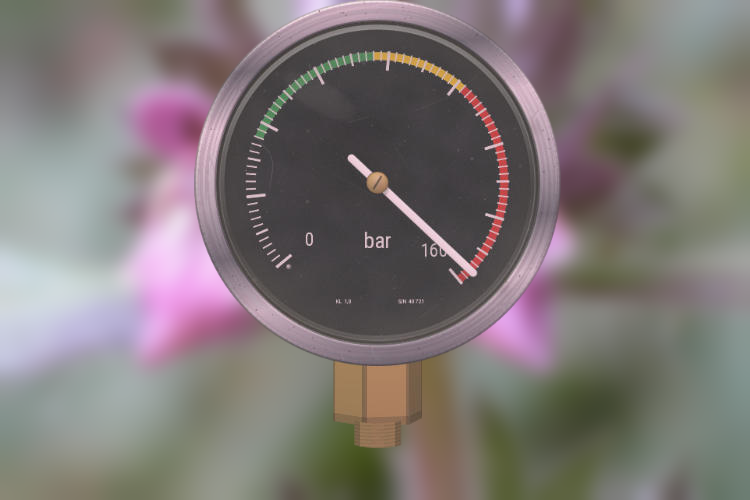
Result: 156 bar
